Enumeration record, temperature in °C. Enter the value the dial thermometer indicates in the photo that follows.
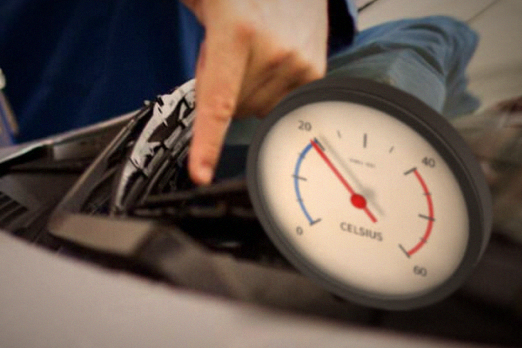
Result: 20 °C
